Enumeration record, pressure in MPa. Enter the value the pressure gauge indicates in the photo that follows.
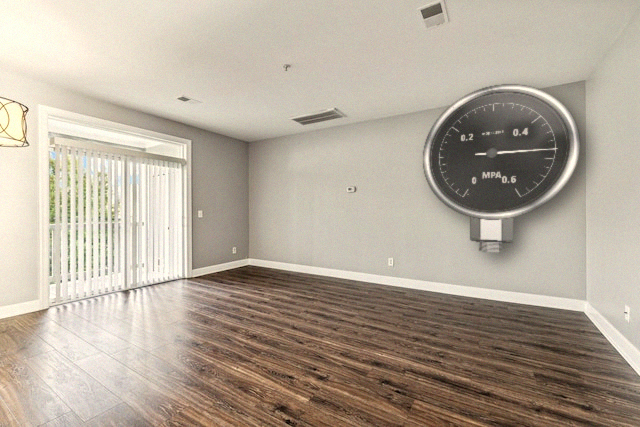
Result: 0.48 MPa
